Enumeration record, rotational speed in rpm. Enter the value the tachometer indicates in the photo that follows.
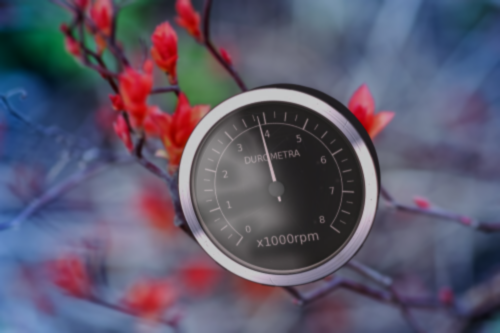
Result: 3875 rpm
